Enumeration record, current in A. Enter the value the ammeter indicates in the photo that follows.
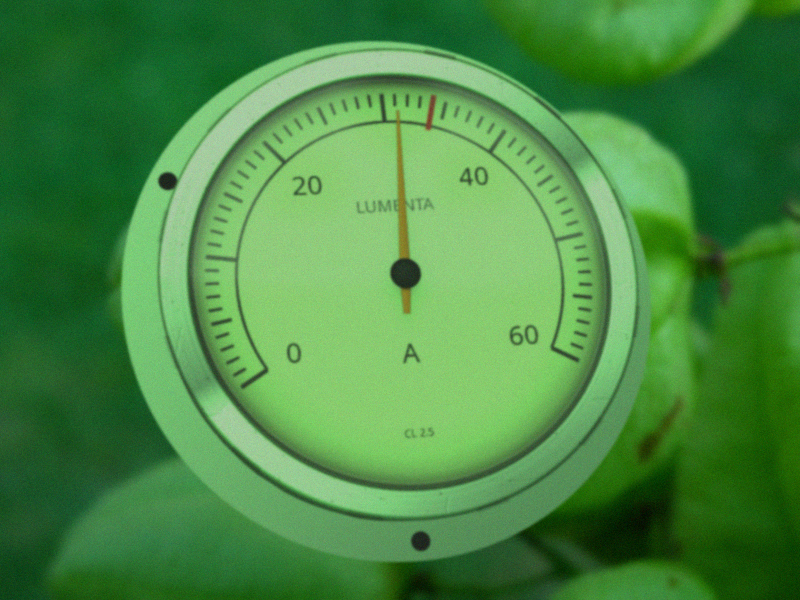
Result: 31 A
